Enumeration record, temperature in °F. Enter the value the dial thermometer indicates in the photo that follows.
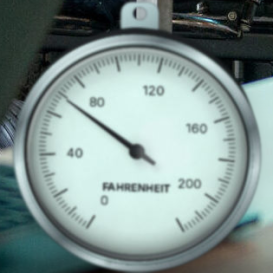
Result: 70 °F
